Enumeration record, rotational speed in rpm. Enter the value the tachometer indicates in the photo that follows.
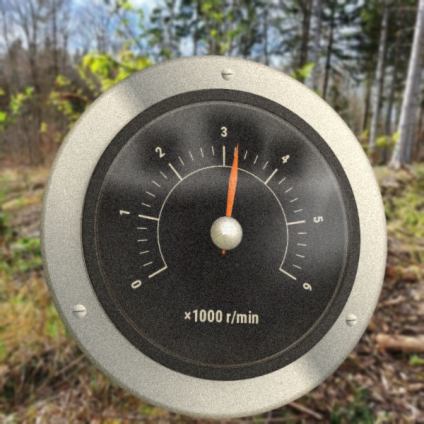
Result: 3200 rpm
